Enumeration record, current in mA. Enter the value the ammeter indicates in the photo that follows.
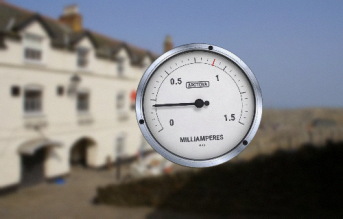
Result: 0.2 mA
